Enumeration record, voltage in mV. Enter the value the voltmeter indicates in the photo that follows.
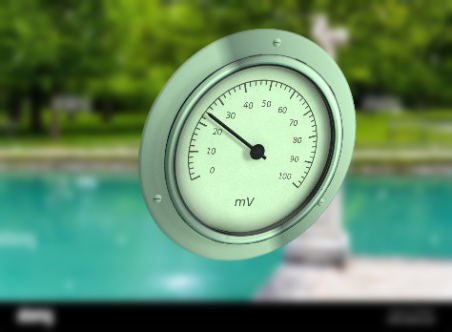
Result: 24 mV
